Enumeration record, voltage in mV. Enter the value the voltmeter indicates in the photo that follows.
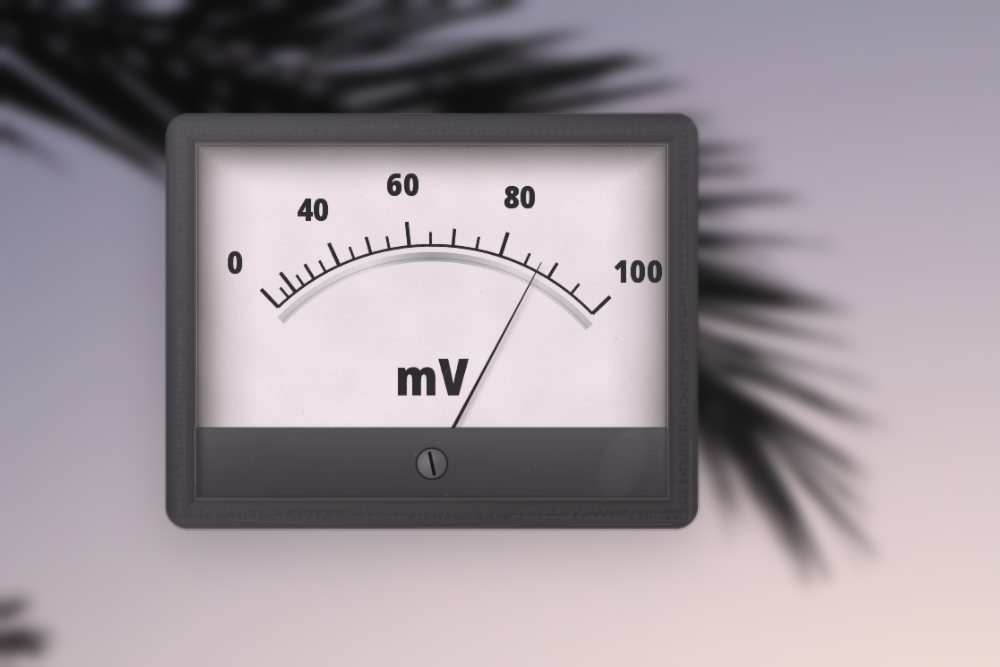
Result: 87.5 mV
